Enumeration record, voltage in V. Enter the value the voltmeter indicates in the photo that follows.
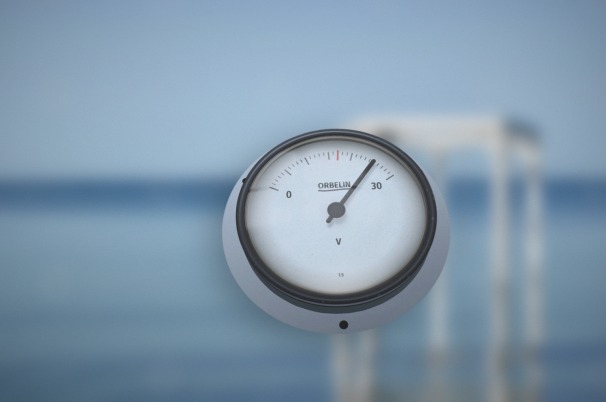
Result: 25 V
